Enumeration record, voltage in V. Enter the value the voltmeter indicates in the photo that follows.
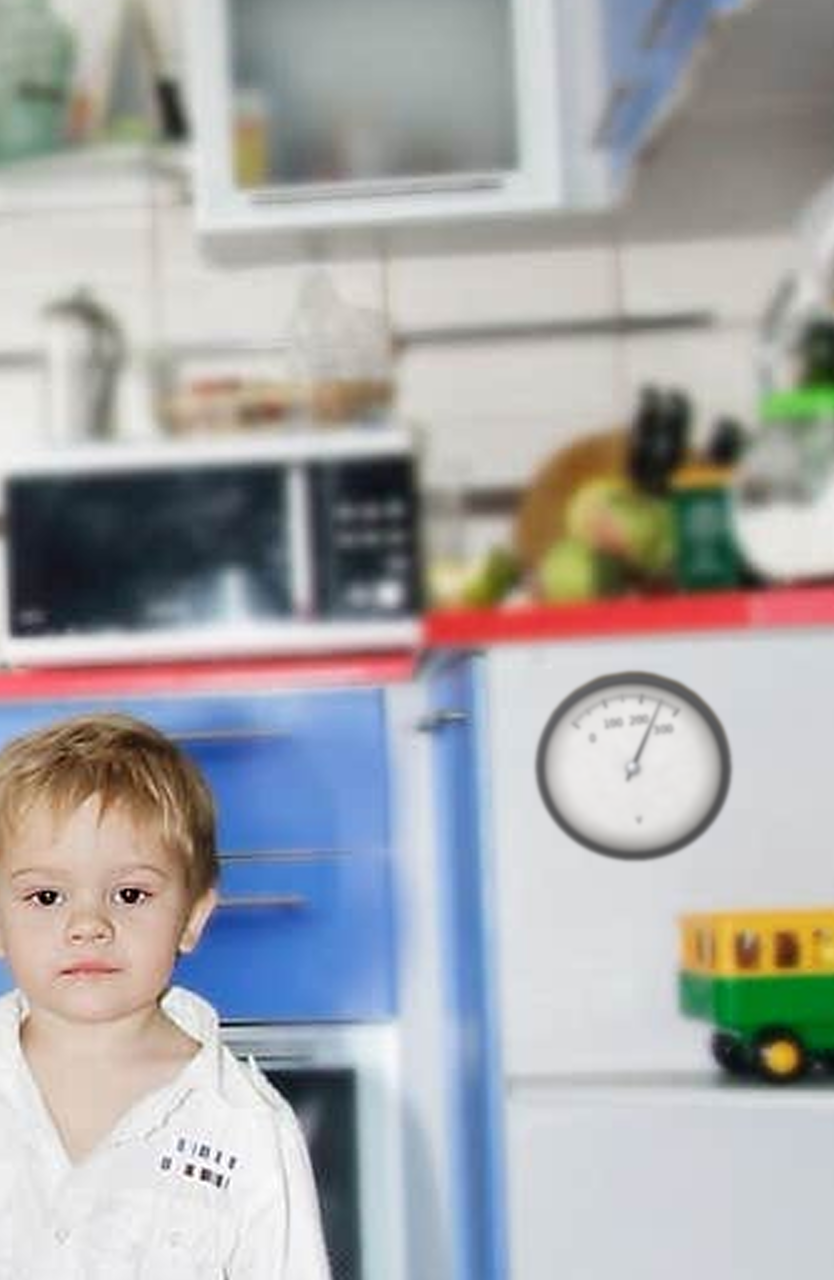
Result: 250 V
